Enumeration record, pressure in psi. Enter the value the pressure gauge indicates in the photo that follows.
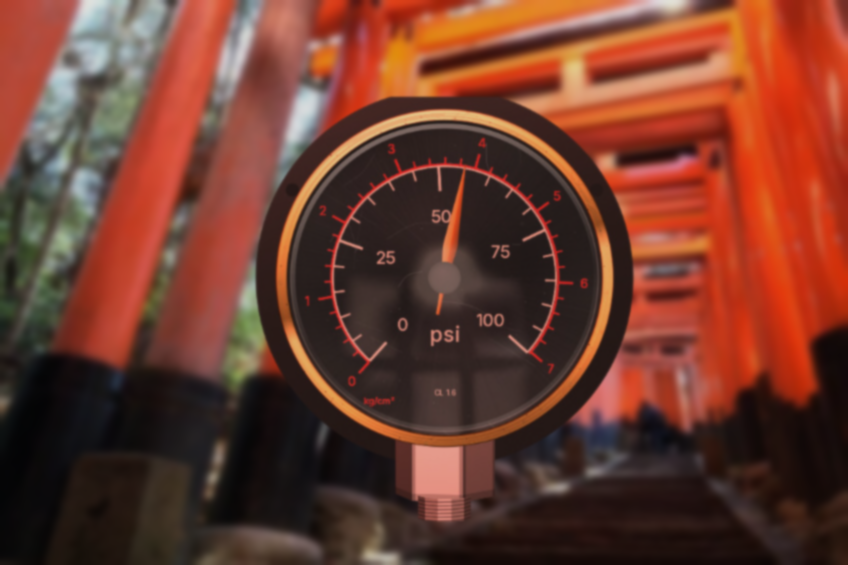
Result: 55 psi
